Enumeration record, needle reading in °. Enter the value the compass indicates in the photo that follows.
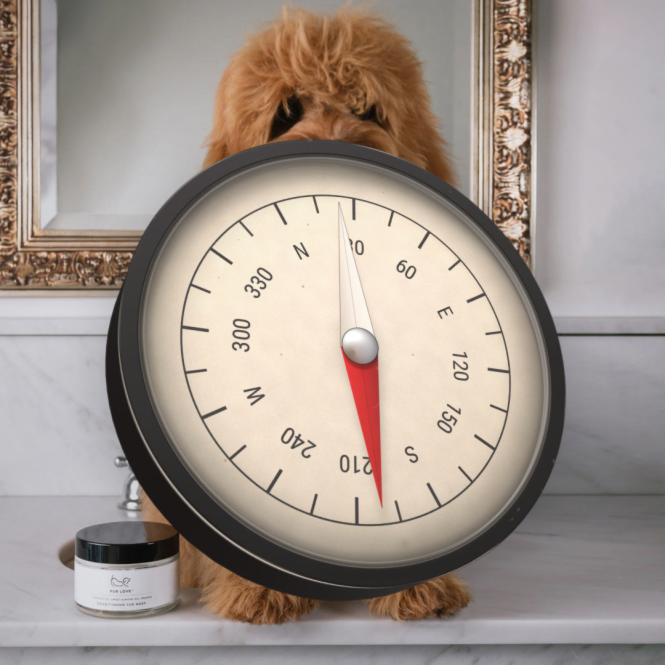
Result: 202.5 °
